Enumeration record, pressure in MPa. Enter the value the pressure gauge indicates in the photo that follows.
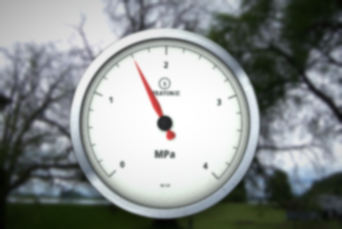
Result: 1.6 MPa
